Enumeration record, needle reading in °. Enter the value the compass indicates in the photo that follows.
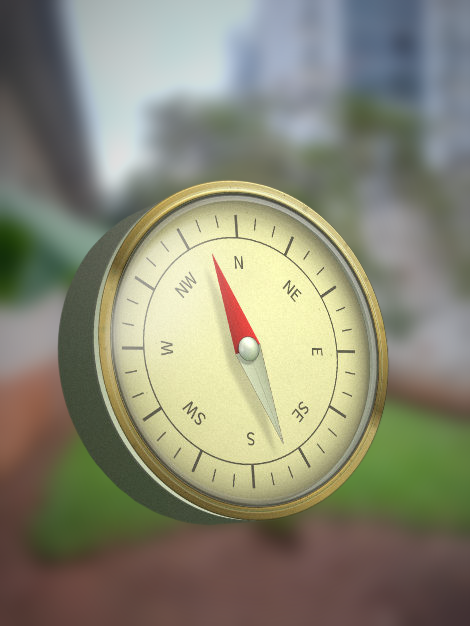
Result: 340 °
